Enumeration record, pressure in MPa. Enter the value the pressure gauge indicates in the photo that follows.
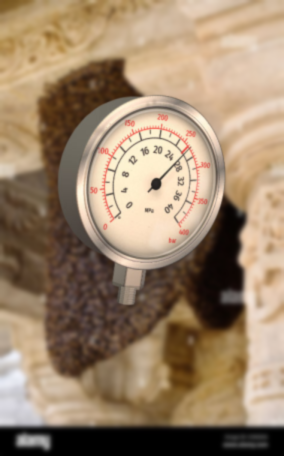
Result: 26 MPa
